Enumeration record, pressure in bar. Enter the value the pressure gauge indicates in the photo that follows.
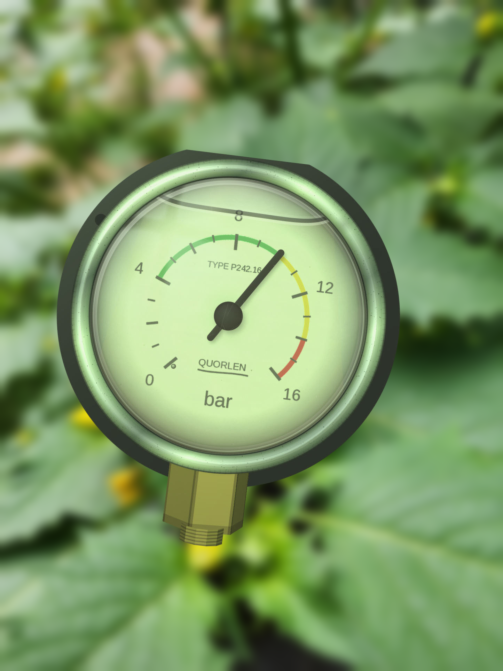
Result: 10 bar
